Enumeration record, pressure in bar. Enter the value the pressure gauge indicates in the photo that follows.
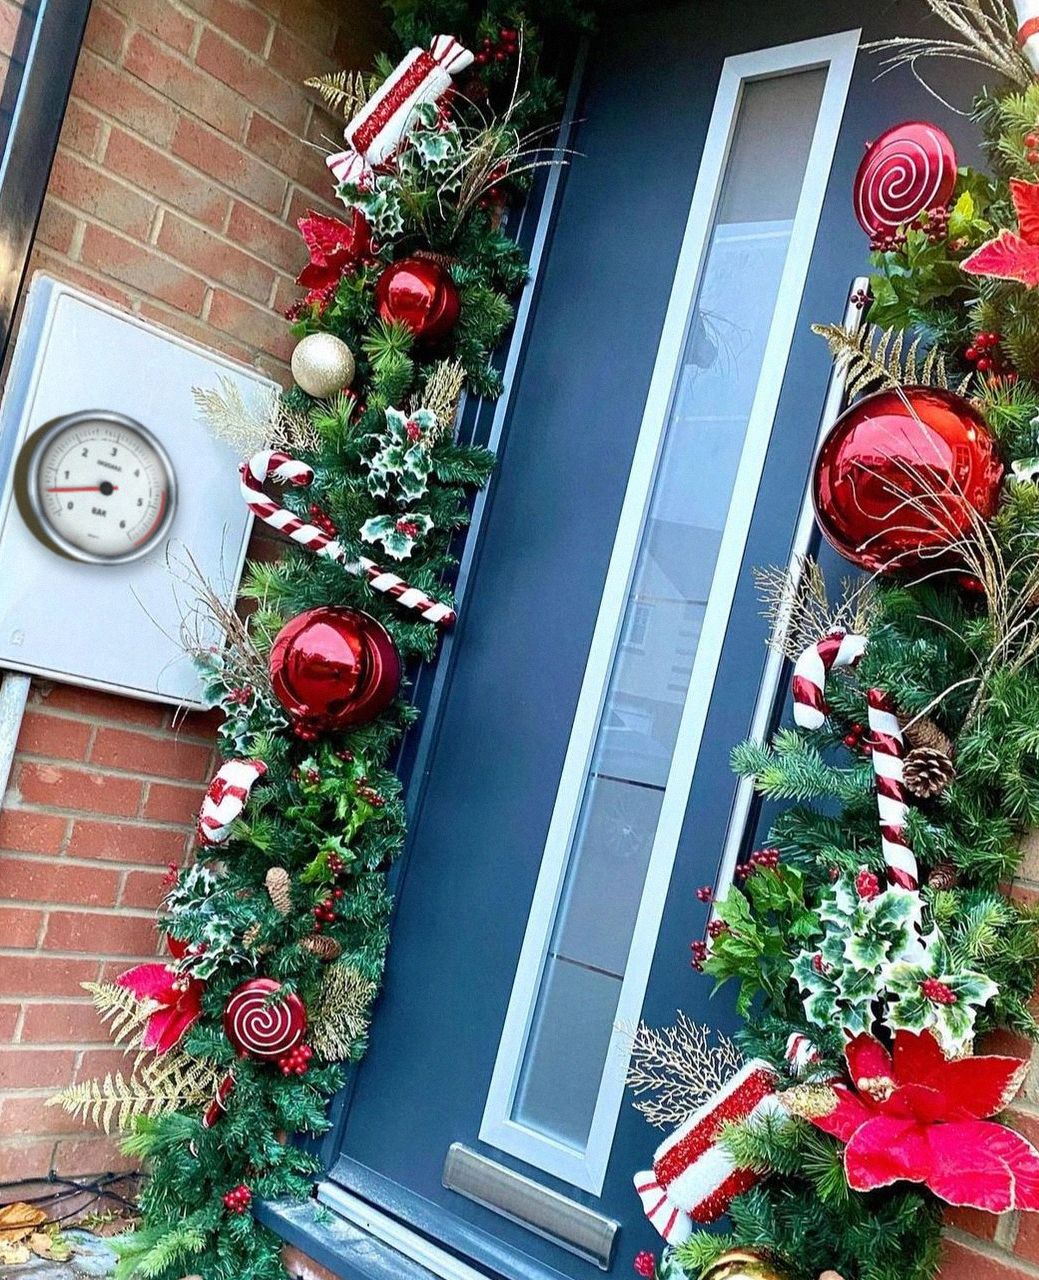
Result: 0.5 bar
